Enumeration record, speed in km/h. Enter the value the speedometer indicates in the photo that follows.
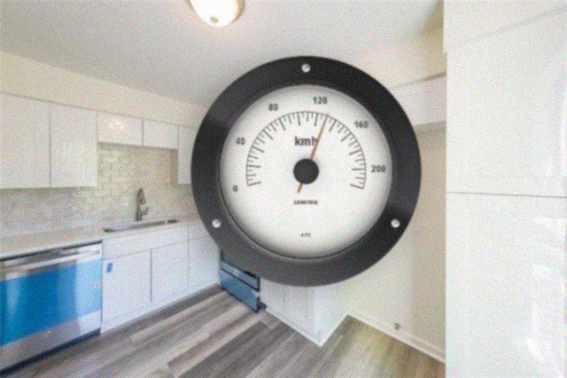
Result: 130 km/h
